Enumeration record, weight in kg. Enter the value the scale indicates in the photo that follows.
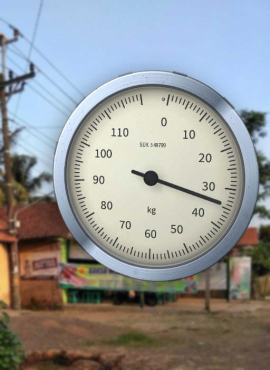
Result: 34 kg
